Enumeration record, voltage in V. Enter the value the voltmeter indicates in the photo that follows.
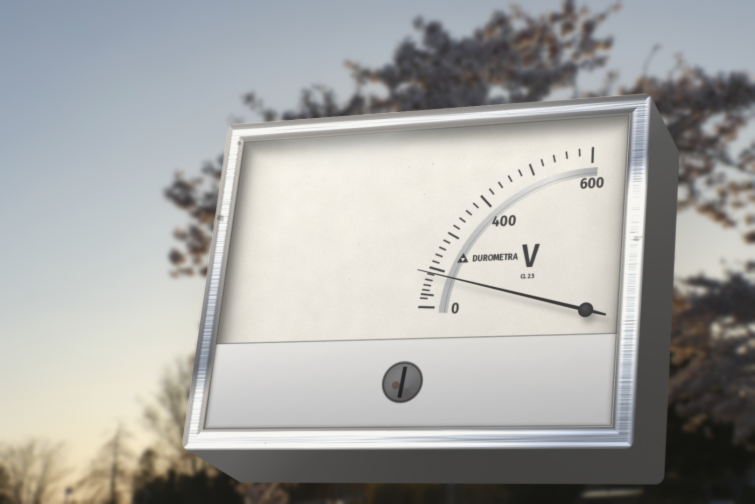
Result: 180 V
